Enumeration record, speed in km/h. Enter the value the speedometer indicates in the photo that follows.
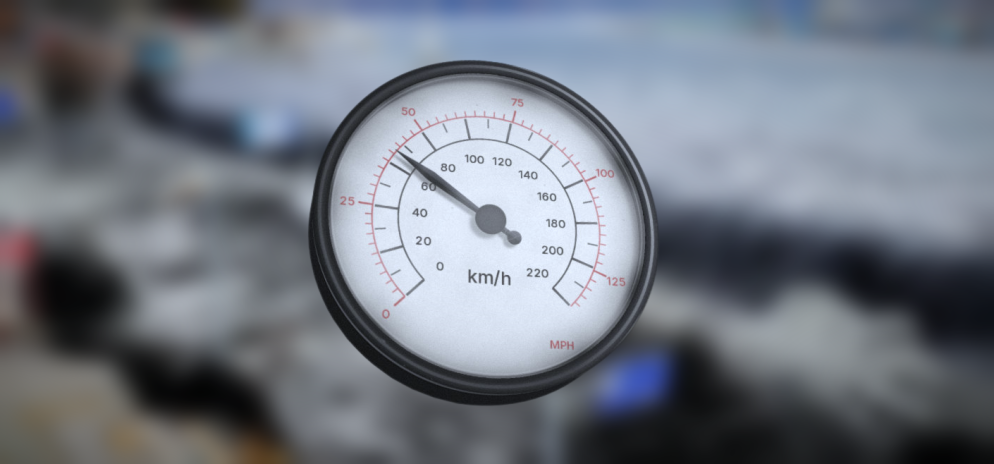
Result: 65 km/h
